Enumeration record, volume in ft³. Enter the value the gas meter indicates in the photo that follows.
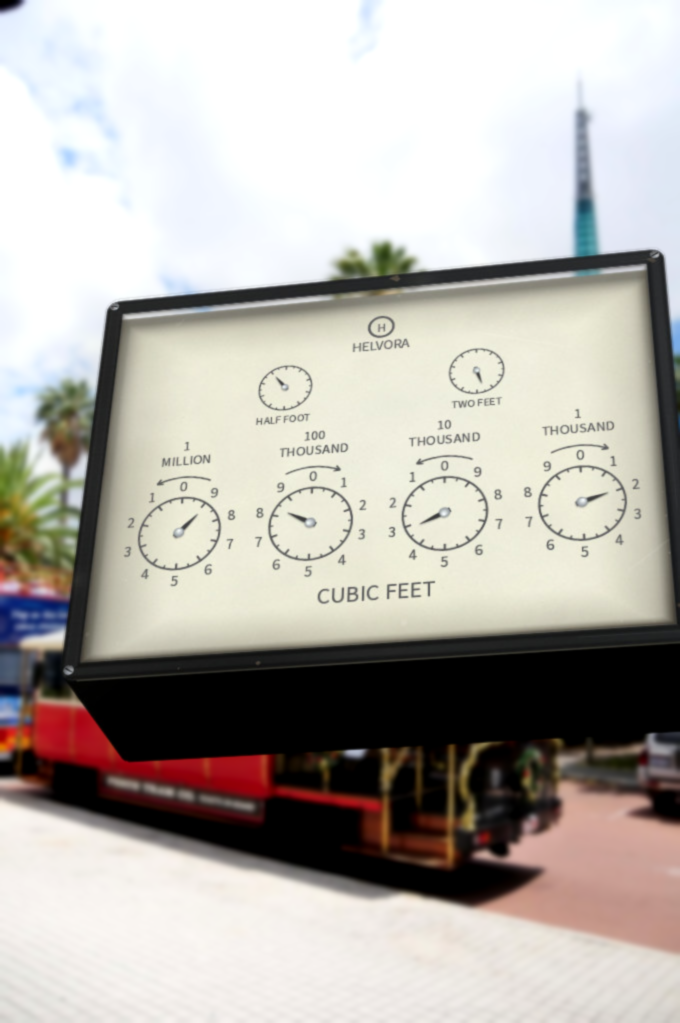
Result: 883200 ft³
